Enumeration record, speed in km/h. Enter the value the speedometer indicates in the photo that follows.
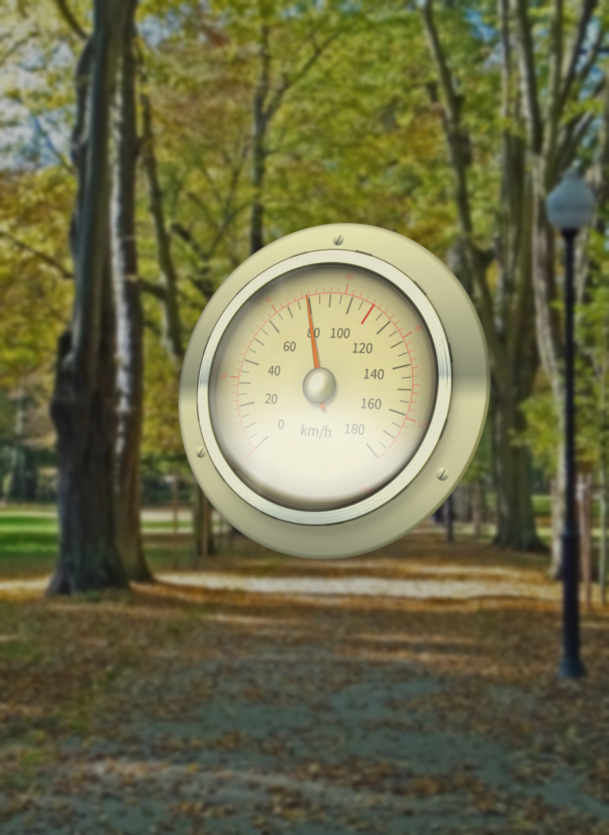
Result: 80 km/h
